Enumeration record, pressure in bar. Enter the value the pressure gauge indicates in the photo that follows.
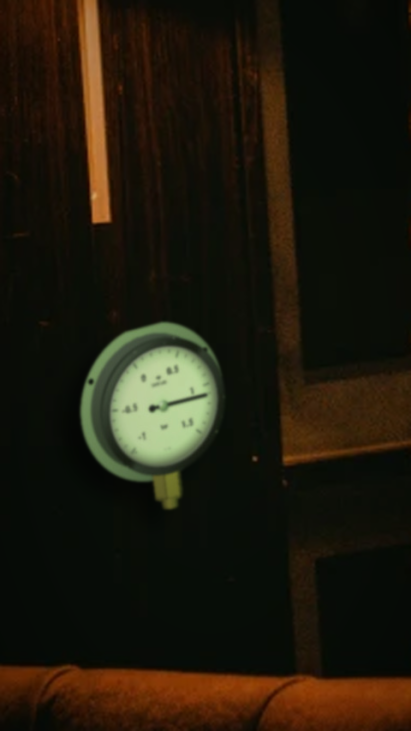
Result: 1.1 bar
